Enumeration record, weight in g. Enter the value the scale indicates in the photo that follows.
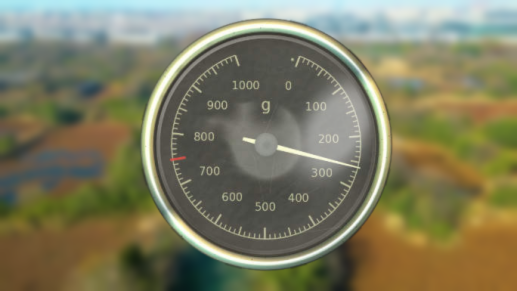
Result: 260 g
